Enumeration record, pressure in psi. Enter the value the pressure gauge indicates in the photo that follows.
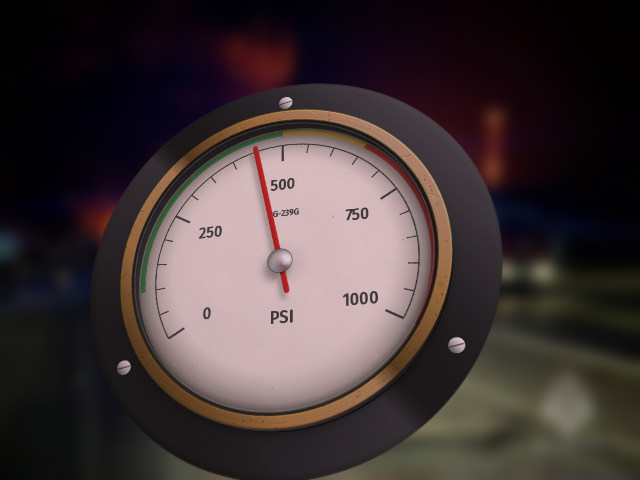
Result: 450 psi
